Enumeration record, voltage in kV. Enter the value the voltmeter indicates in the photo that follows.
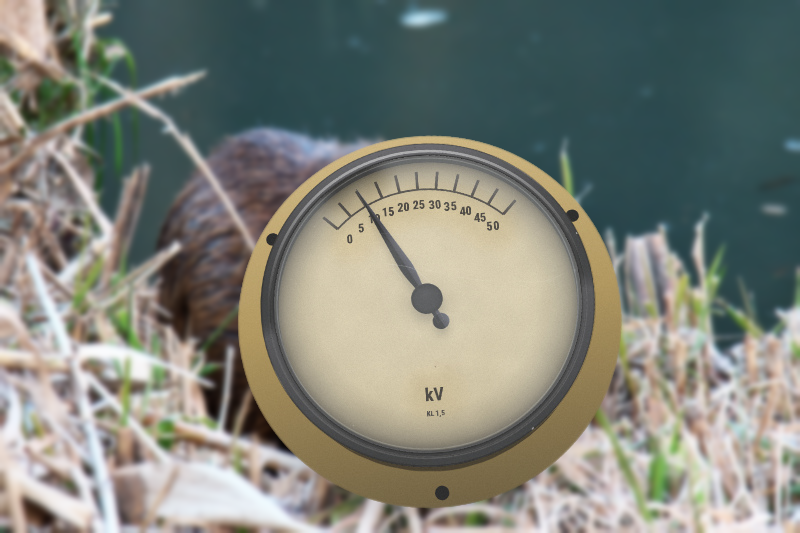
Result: 10 kV
